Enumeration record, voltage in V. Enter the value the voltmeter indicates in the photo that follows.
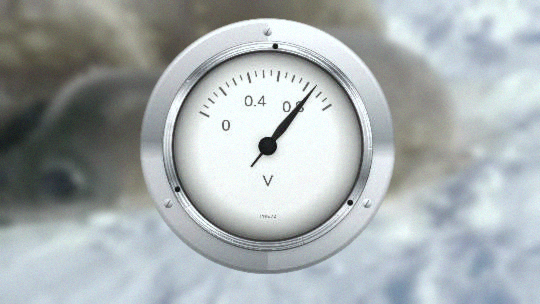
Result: 0.85 V
